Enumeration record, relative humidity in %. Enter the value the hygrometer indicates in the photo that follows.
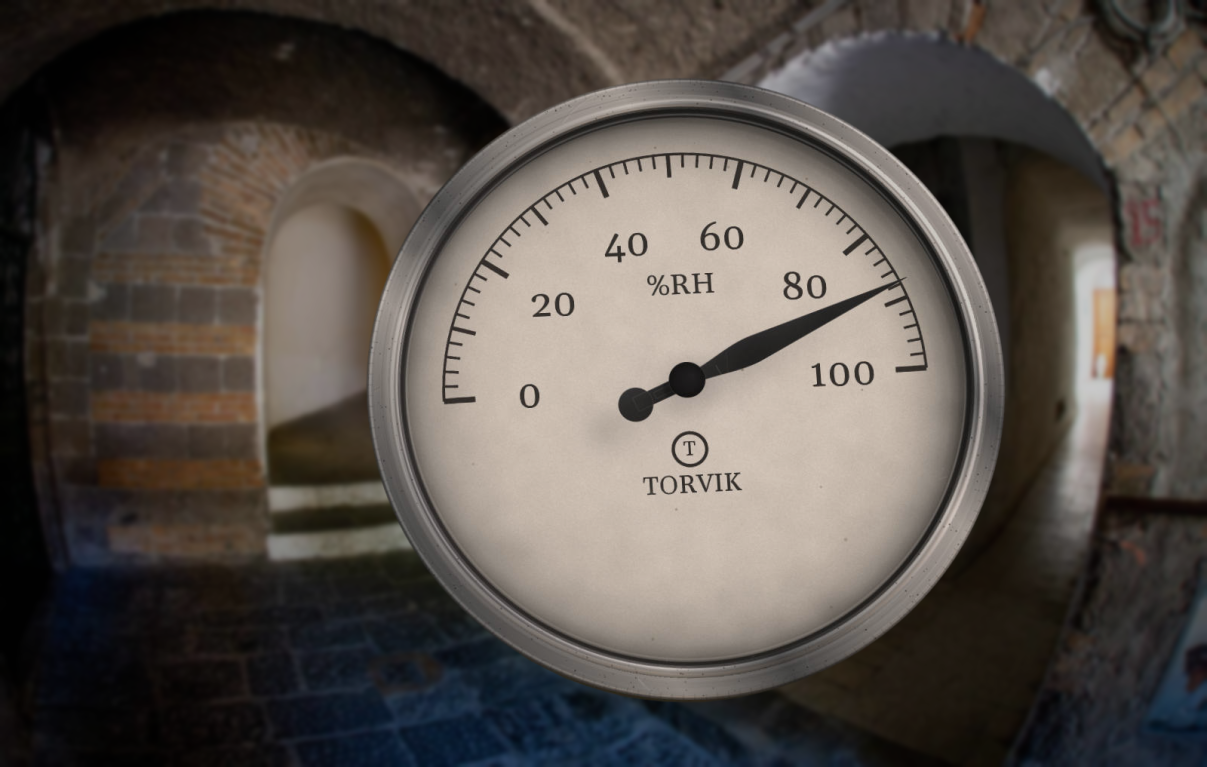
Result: 88 %
